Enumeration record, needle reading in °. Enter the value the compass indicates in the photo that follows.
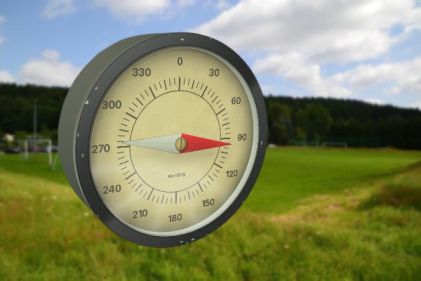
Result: 95 °
